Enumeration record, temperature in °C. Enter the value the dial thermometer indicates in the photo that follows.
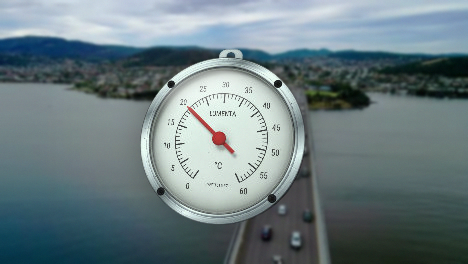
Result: 20 °C
